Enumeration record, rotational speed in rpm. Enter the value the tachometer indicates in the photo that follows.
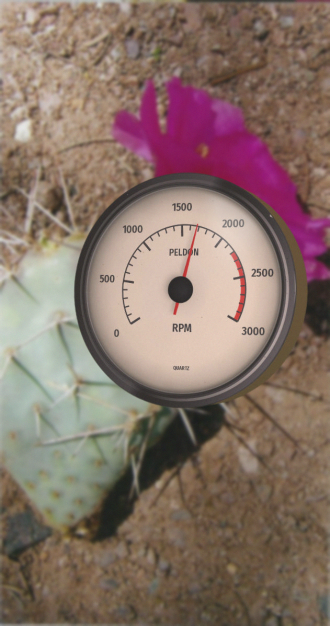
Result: 1700 rpm
